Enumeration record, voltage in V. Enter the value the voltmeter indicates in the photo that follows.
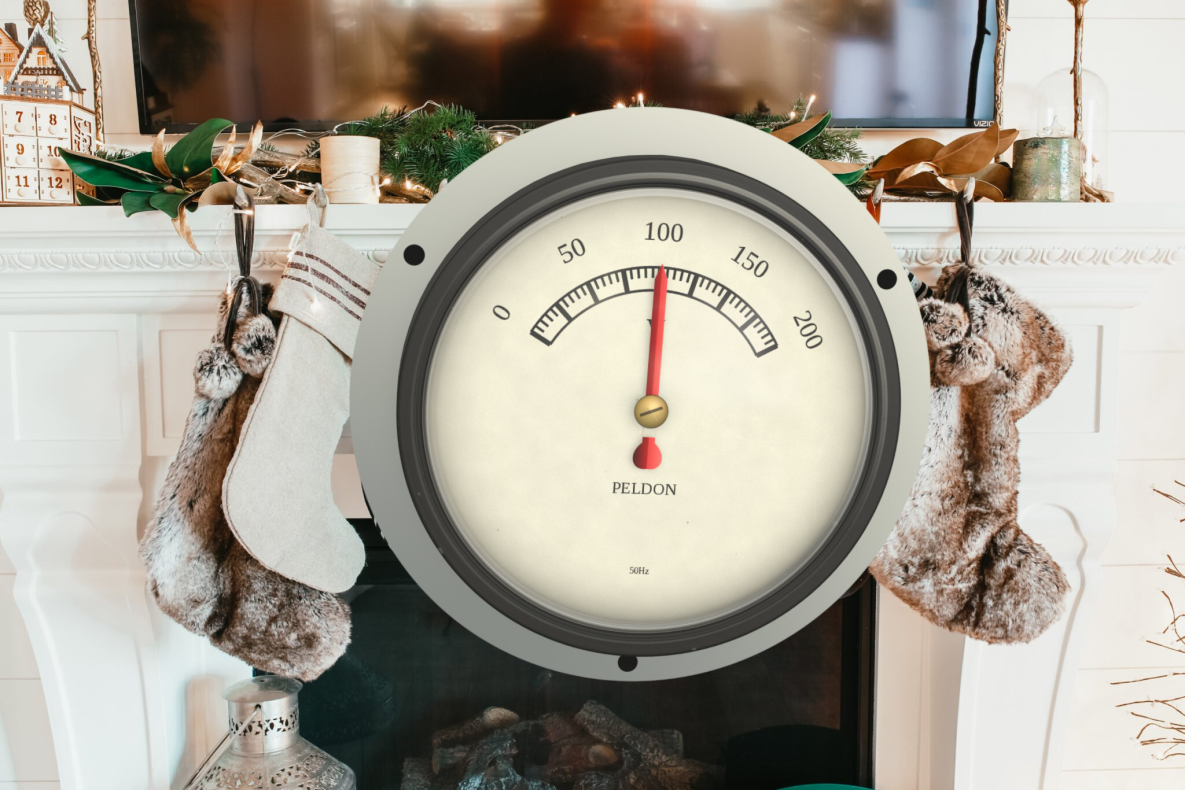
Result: 100 V
